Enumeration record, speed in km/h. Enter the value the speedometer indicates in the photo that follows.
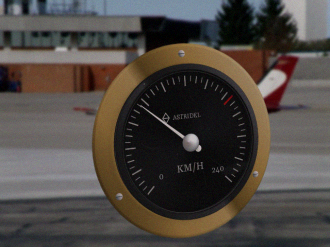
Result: 75 km/h
